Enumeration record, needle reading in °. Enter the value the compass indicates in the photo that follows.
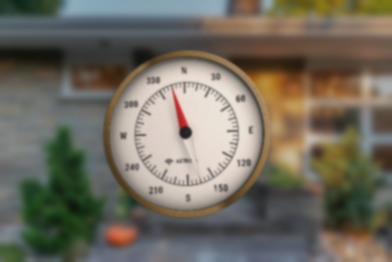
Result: 345 °
